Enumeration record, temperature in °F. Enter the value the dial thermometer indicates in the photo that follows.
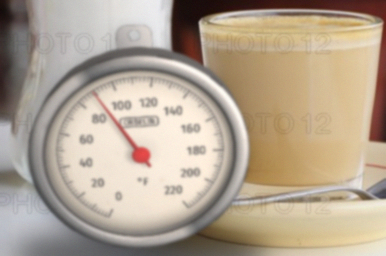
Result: 90 °F
